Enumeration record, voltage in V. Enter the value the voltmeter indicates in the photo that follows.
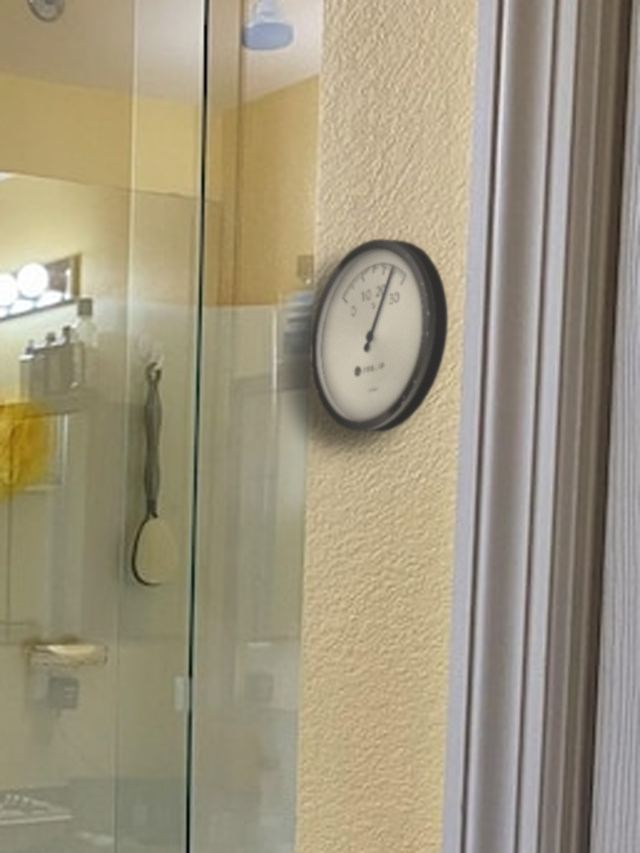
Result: 25 V
